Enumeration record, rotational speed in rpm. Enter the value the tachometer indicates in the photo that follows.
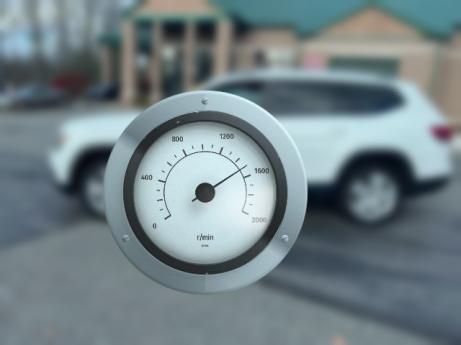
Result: 1500 rpm
